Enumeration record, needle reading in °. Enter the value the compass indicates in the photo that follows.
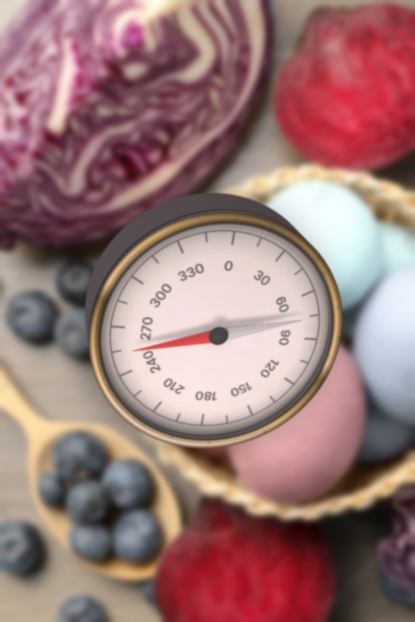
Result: 255 °
